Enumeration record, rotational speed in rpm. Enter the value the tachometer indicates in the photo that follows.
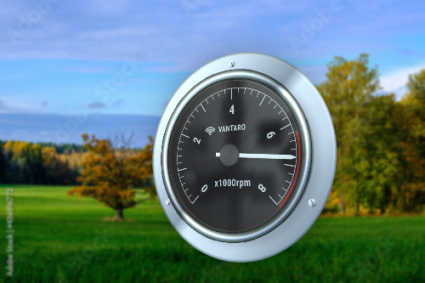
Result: 6800 rpm
